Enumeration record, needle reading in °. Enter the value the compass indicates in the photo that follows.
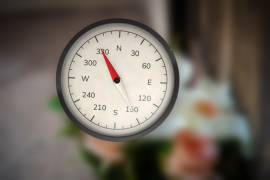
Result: 330 °
